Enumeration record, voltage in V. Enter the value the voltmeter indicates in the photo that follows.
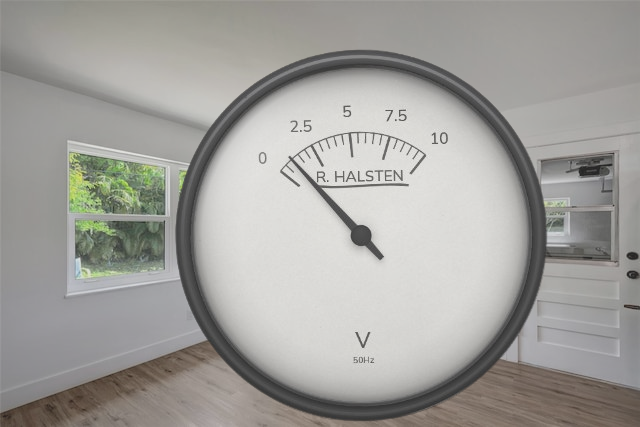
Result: 1 V
